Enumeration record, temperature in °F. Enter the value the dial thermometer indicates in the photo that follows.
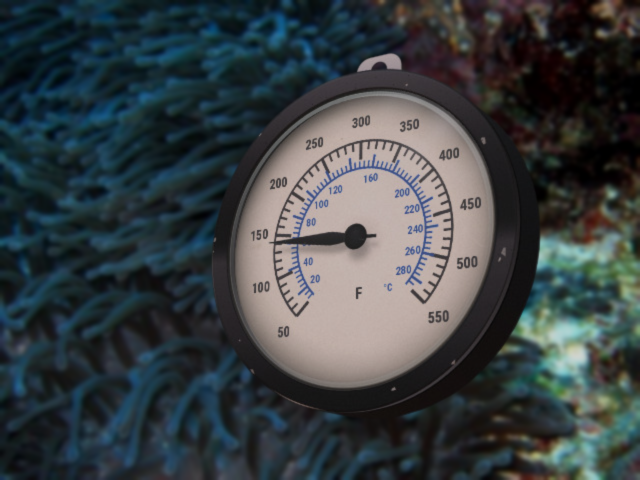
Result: 140 °F
